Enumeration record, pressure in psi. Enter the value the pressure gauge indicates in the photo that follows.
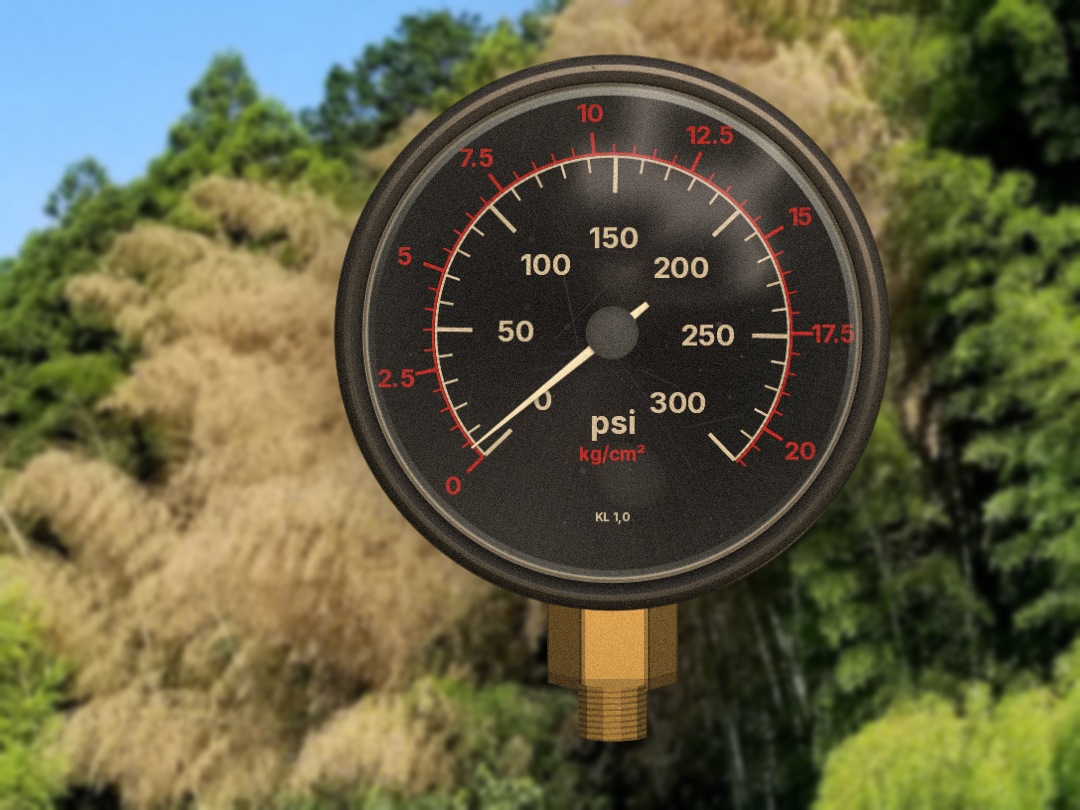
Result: 5 psi
